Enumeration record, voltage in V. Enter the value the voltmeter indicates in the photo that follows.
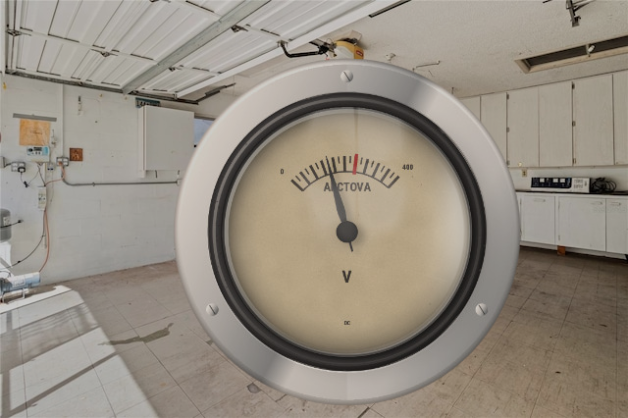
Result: 140 V
